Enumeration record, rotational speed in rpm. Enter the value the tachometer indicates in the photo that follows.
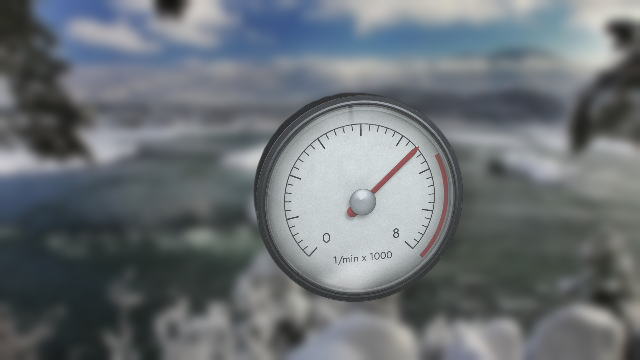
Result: 5400 rpm
